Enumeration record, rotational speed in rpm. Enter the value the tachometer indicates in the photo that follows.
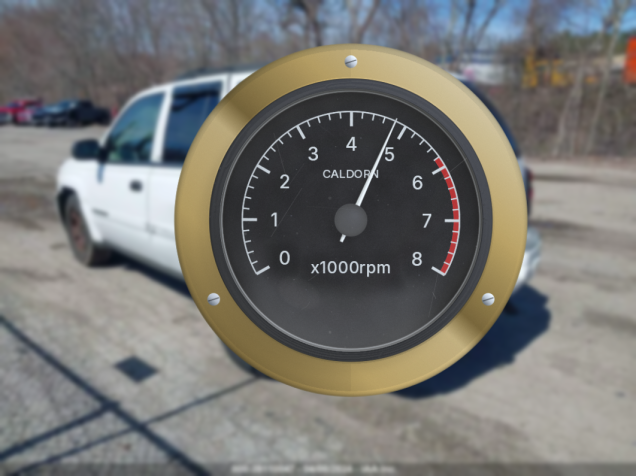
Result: 4800 rpm
